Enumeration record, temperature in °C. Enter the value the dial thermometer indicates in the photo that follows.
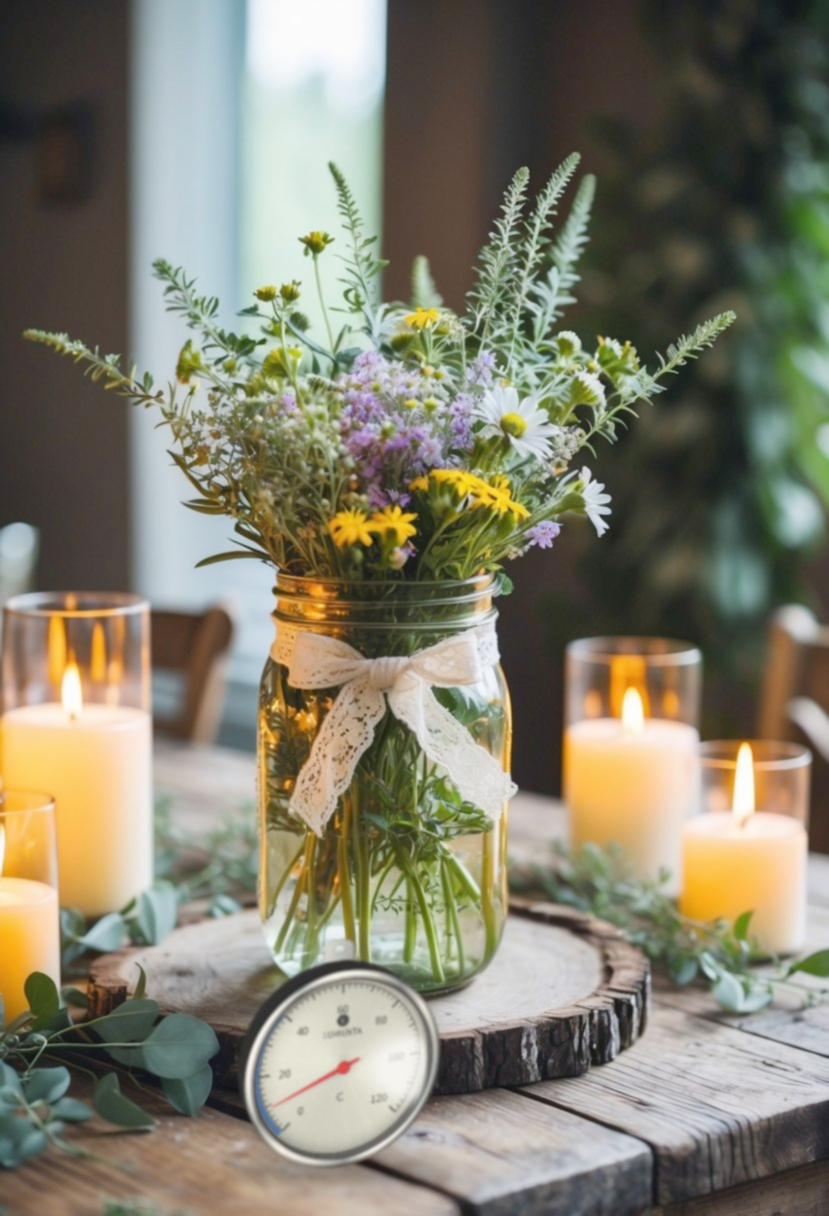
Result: 10 °C
